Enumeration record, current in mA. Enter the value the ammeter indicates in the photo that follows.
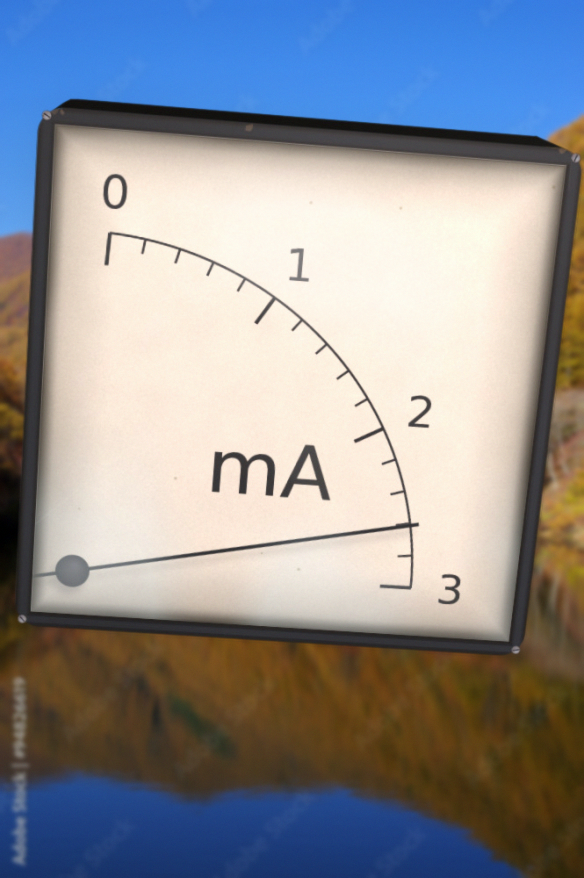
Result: 2.6 mA
